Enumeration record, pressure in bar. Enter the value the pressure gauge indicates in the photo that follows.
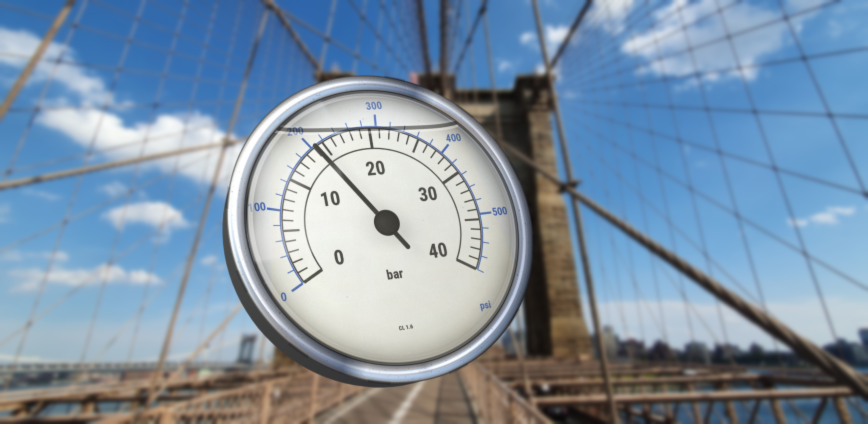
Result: 14 bar
